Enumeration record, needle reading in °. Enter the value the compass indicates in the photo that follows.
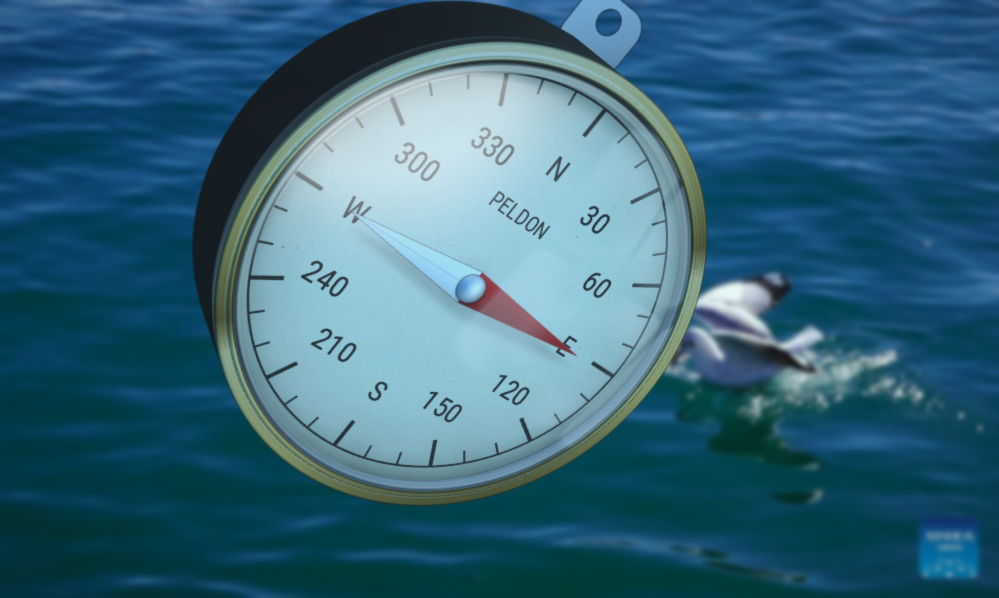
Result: 90 °
